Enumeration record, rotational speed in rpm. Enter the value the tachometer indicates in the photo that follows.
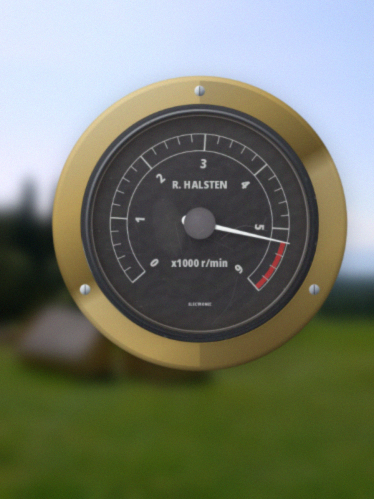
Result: 5200 rpm
